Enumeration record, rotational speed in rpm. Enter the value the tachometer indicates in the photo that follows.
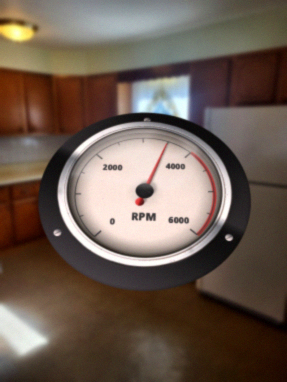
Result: 3500 rpm
